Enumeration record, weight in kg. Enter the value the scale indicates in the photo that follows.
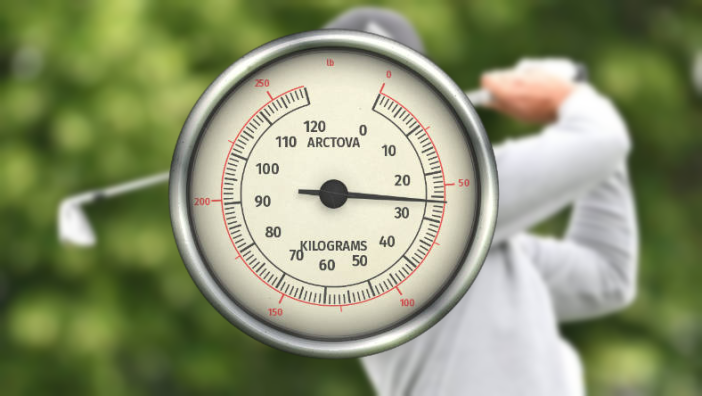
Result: 26 kg
